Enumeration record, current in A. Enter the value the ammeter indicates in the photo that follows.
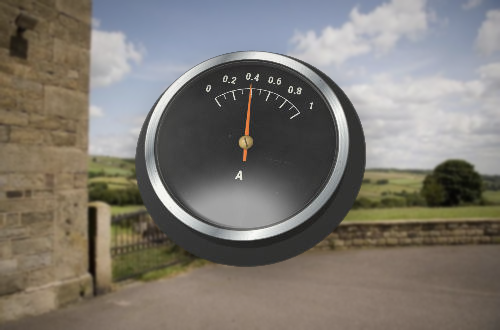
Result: 0.4 A
